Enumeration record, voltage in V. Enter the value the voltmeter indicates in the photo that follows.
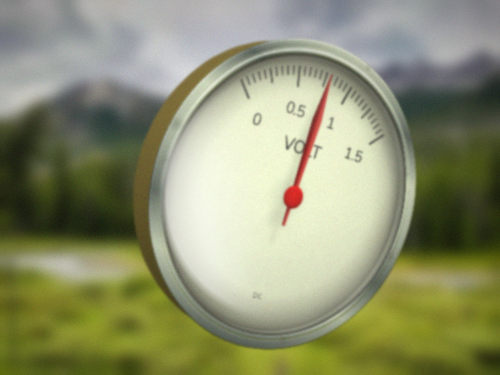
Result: 0.75 V
